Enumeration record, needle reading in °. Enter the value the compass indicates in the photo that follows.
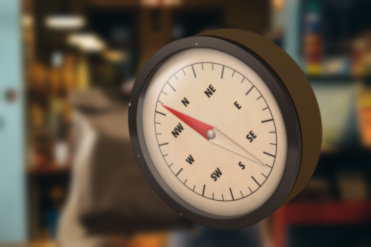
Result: 340 °
